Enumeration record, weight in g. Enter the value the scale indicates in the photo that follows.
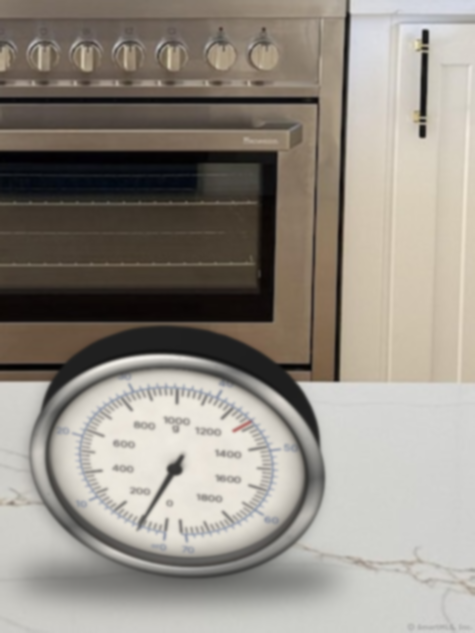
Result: 100 g
